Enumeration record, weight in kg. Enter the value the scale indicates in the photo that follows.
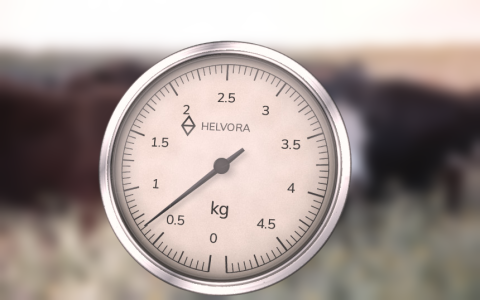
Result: 0.65 kg
